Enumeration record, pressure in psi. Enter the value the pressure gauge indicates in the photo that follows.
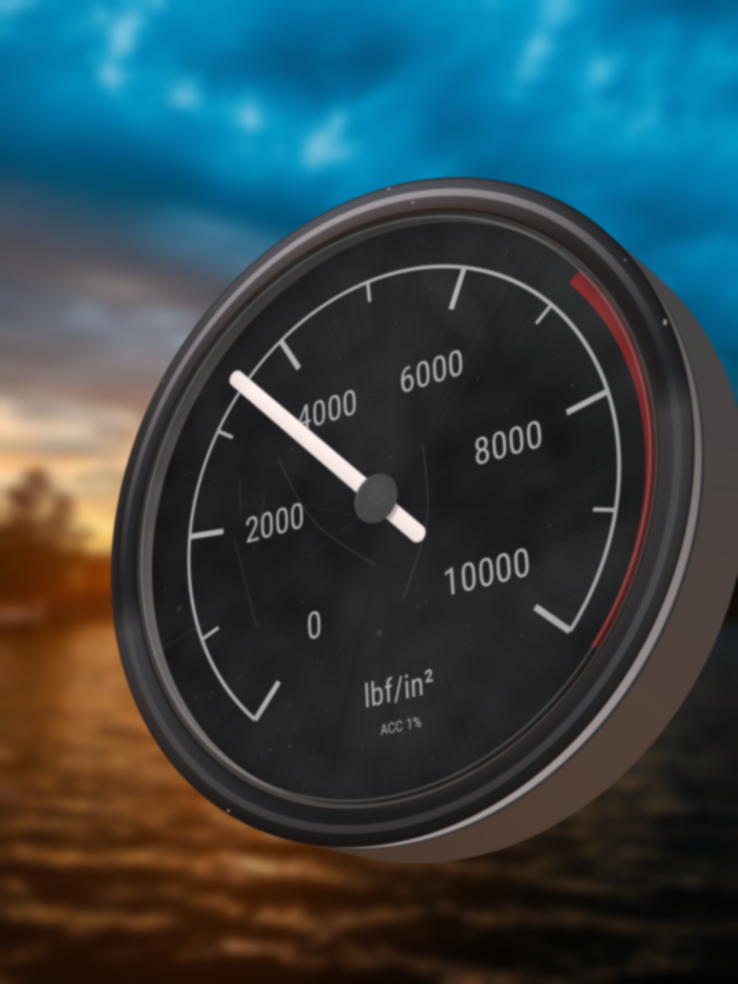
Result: 3500 psi
